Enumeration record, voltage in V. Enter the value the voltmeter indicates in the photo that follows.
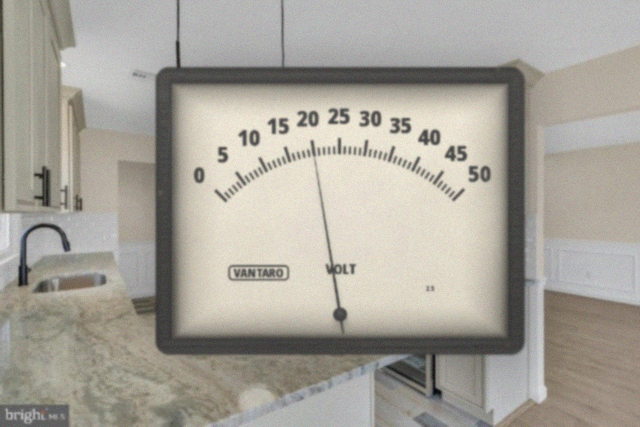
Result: 20 V
